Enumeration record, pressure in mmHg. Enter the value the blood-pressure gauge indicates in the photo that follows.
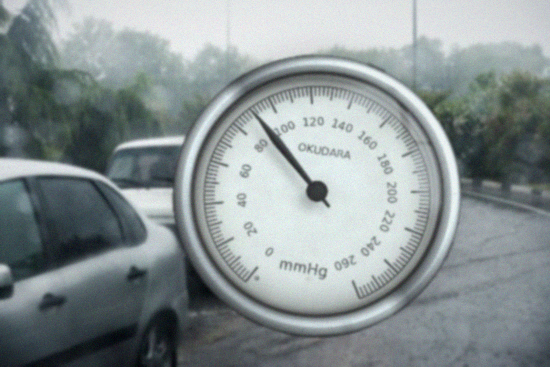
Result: 90 mmHg
